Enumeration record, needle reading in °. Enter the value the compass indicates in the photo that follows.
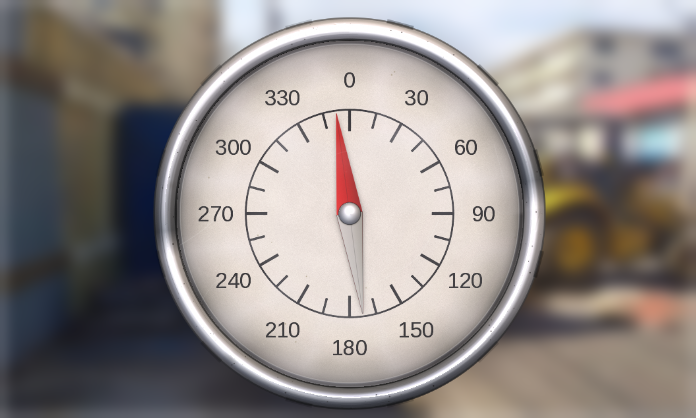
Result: 352.5 °
